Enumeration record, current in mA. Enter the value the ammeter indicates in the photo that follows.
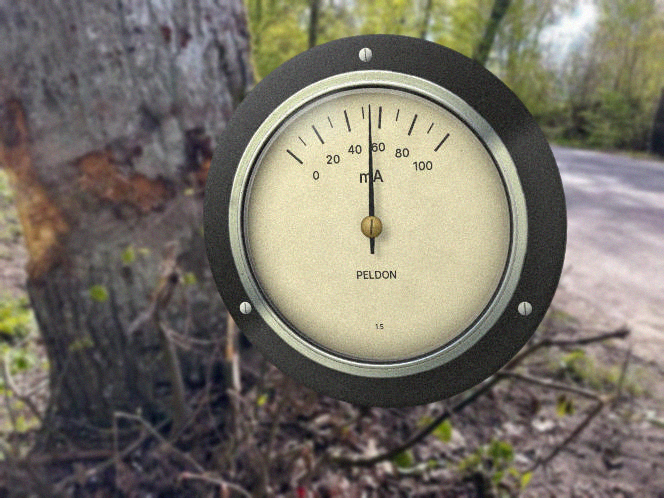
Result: 55 mA
